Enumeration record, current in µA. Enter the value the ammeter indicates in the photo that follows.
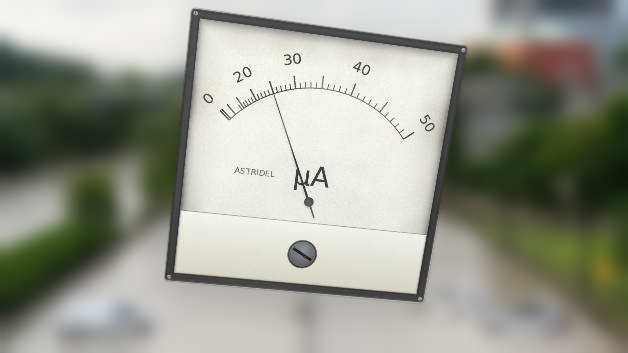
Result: 25 µA
